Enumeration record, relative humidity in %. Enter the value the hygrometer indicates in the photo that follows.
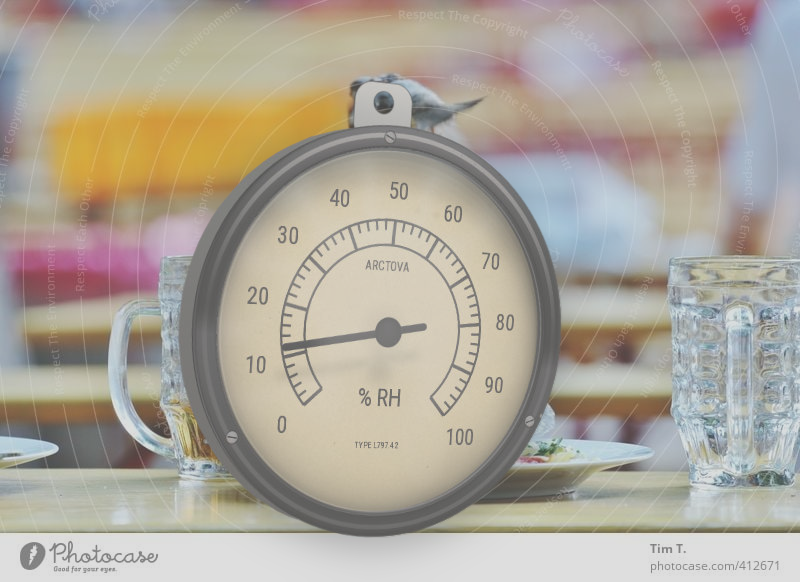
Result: 12 %
